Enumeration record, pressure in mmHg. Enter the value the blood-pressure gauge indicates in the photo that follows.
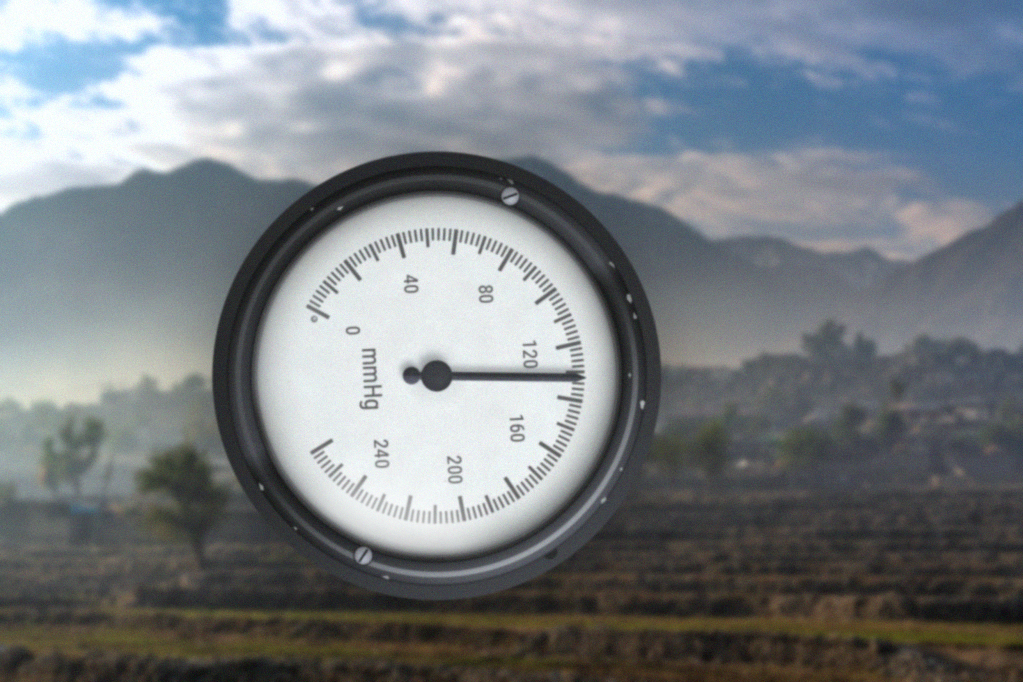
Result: 132 mmHg
